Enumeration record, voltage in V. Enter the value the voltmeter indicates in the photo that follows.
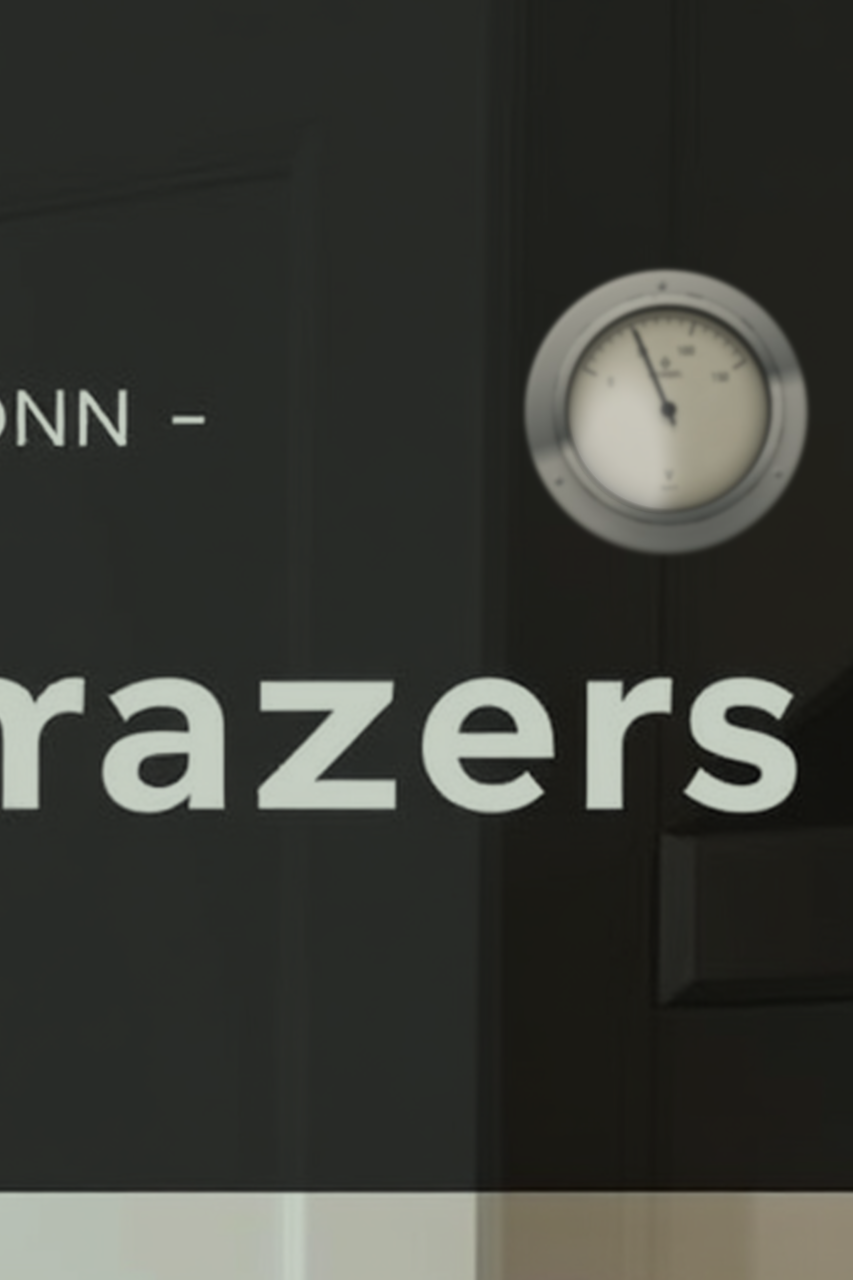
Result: 50 V
